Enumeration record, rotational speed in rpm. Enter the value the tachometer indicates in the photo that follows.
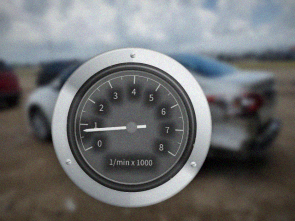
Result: 750 rpm
